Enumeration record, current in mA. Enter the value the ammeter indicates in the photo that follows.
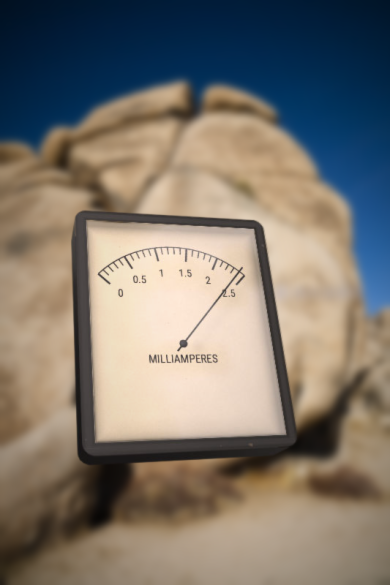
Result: 2.4 mA
